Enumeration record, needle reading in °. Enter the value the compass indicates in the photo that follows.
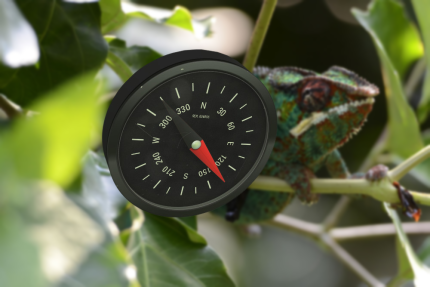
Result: 135 °
